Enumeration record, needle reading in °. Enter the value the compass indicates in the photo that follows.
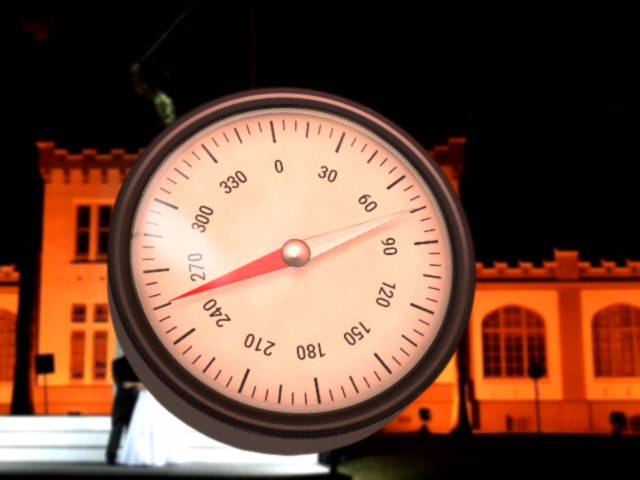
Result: 255 °
